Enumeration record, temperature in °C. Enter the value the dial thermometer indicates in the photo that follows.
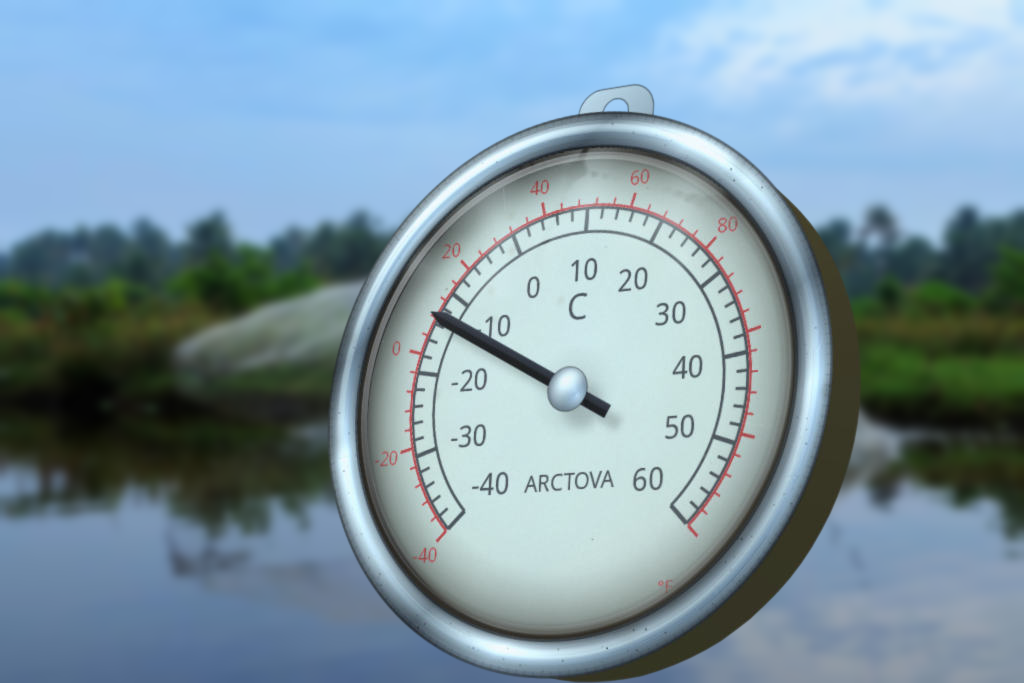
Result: -13 °C
